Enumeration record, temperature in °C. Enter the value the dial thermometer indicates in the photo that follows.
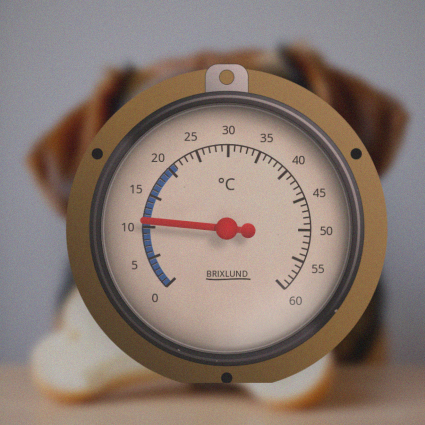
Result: 11 °C
